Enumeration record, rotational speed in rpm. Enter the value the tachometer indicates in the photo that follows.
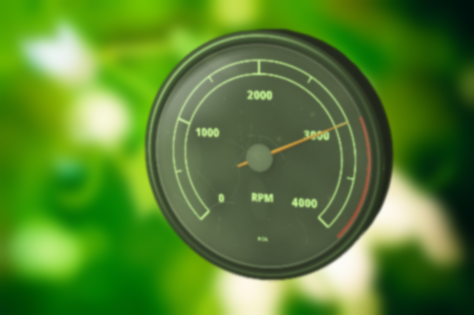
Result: 3000 rpm
